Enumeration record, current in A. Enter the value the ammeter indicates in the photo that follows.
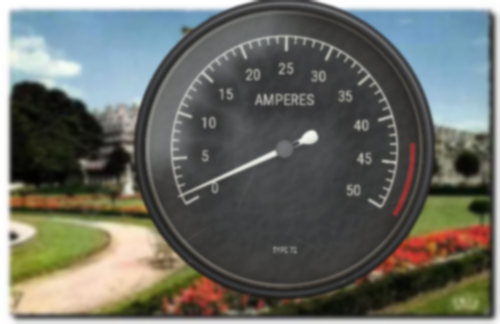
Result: 1 A
